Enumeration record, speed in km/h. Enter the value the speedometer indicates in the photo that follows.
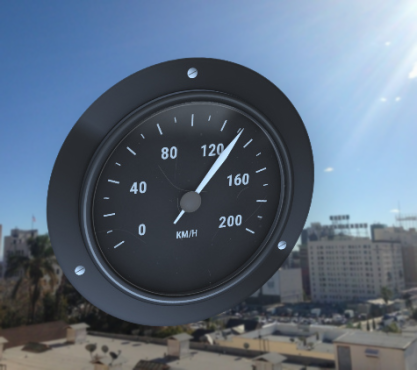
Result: 130 km/h
